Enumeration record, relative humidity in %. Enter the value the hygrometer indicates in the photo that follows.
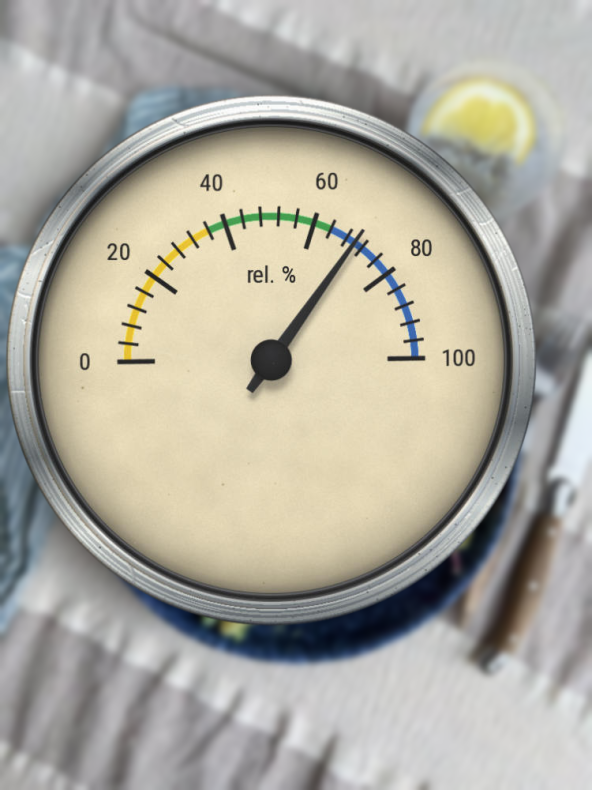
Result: 70 %
